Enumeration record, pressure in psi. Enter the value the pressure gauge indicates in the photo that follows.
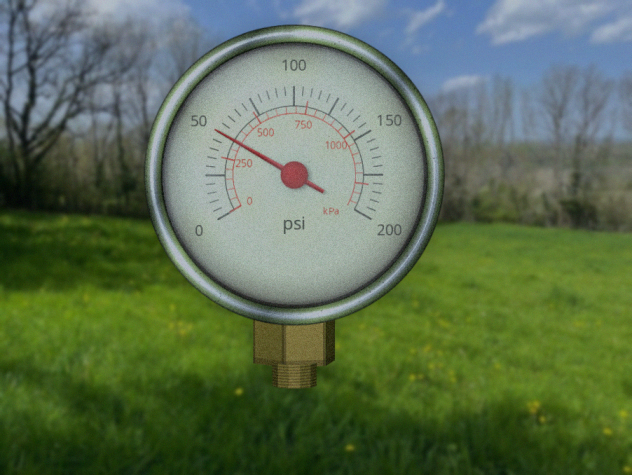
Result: 50 psi
